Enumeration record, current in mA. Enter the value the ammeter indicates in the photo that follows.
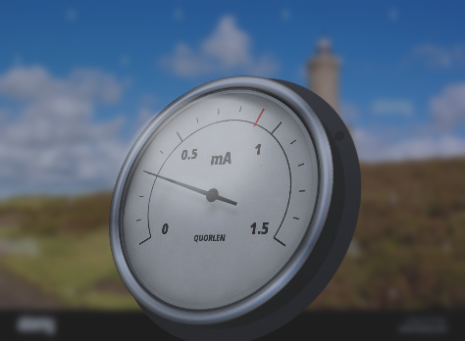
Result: 0.3 mA
